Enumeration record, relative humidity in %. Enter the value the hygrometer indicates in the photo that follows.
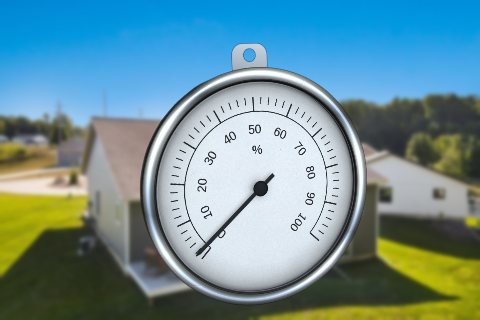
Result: 2 %
